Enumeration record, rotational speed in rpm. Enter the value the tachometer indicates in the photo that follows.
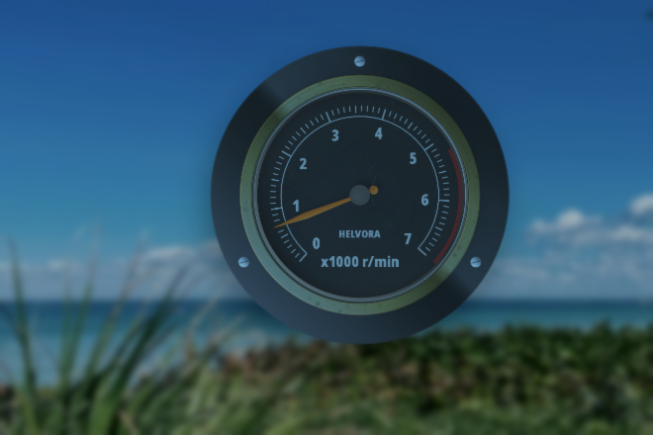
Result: 700 rpm
